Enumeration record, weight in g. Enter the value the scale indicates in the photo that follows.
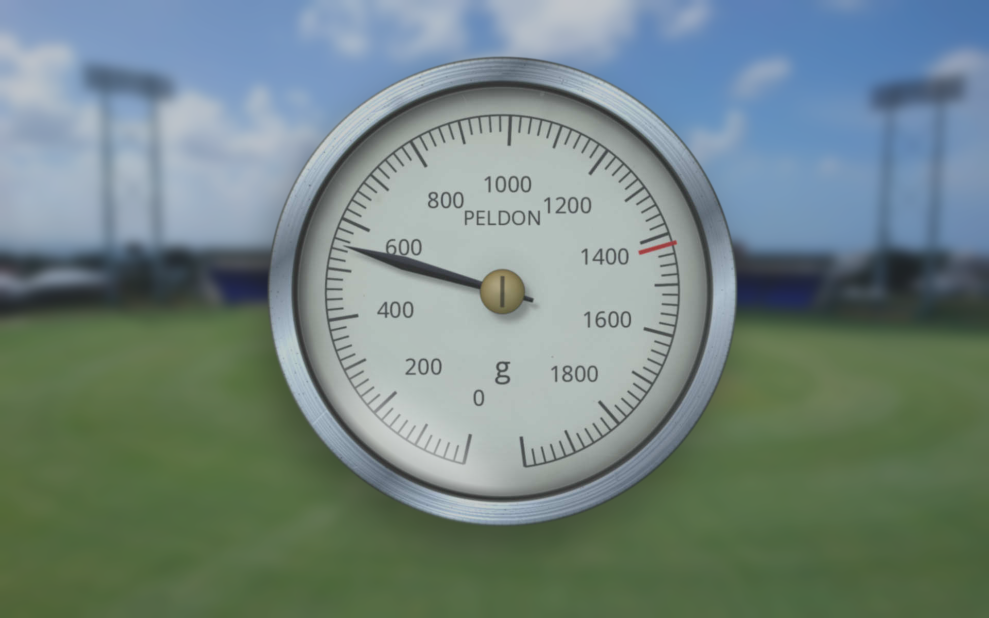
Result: 550 g
